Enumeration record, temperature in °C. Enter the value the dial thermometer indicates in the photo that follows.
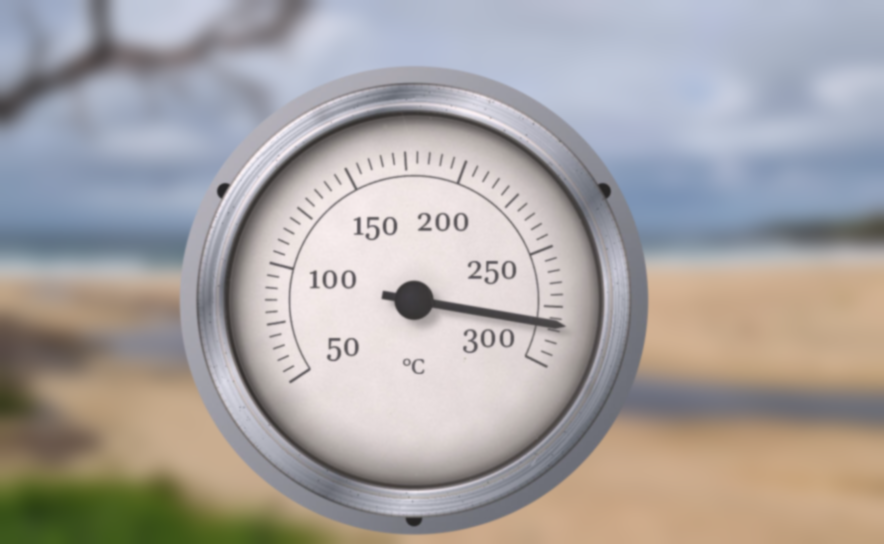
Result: 282.5 °C
